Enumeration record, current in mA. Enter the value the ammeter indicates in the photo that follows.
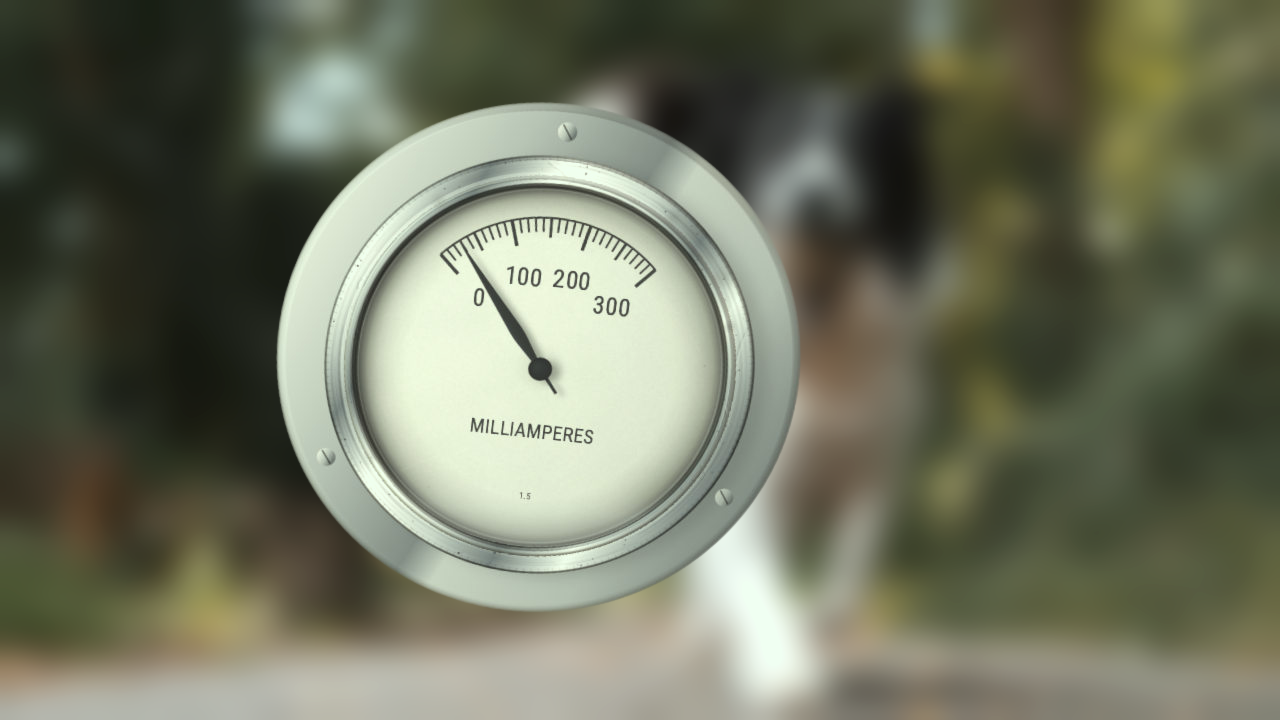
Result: 30 mA
